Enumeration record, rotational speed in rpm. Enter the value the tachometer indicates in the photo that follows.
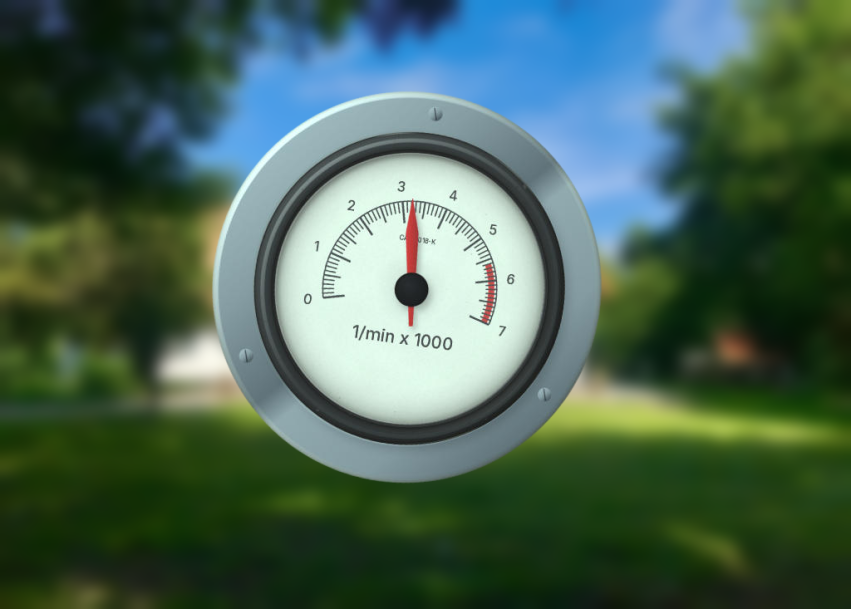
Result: 3200 rpm
